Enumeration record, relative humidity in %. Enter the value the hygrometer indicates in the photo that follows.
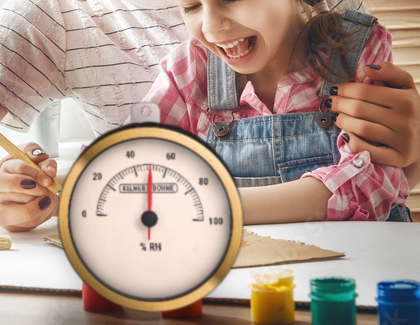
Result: 50 %
